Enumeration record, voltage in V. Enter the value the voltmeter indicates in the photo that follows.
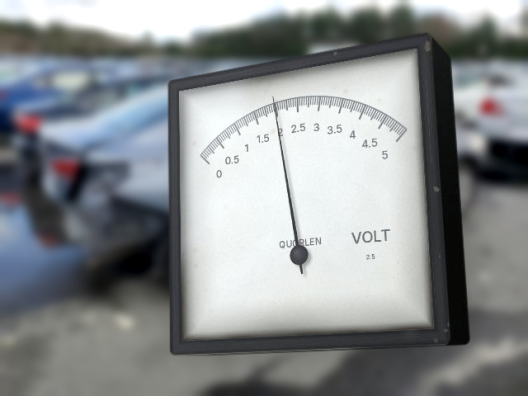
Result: 2 V
